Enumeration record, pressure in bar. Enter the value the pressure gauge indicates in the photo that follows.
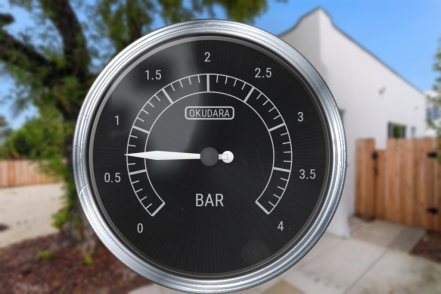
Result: 0.7 bar
